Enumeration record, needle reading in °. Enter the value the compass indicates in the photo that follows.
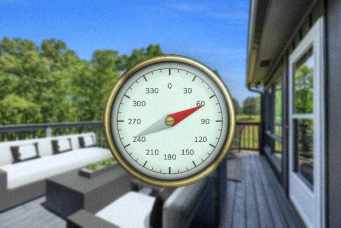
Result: 65 °
